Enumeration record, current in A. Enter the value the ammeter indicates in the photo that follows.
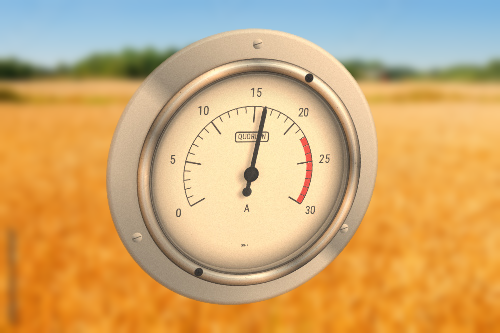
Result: 16 A
